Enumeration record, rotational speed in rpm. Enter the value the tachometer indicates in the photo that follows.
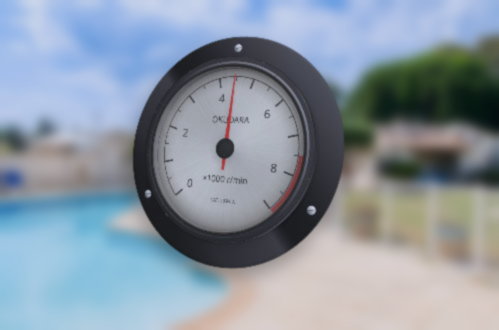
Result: 4500 rpm
